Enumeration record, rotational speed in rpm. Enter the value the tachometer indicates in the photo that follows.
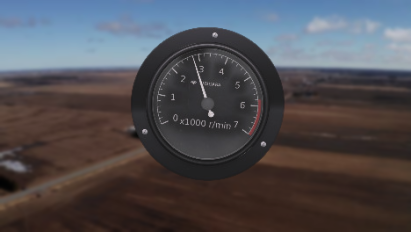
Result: 2800 rpm
